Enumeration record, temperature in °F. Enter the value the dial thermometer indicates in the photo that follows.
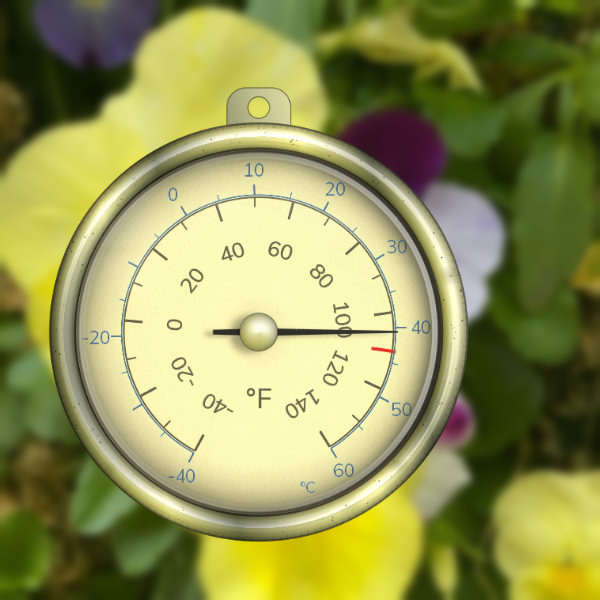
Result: 105 °F
